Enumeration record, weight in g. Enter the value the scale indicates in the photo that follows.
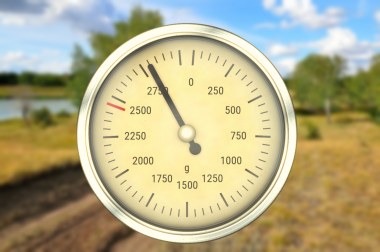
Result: 2800 g
